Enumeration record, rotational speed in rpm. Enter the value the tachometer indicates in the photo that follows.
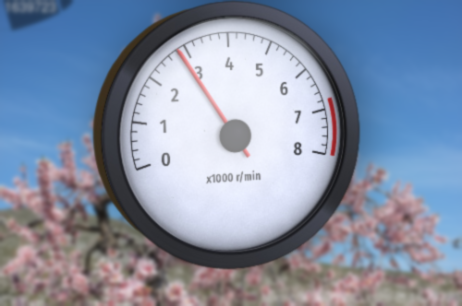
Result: 2800 rpm
